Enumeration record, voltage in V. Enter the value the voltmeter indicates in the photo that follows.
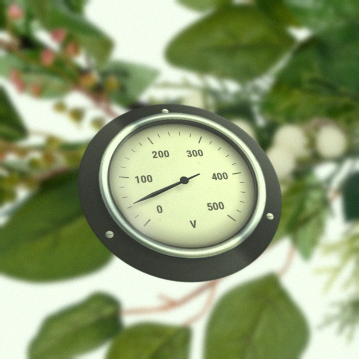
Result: 40 V
